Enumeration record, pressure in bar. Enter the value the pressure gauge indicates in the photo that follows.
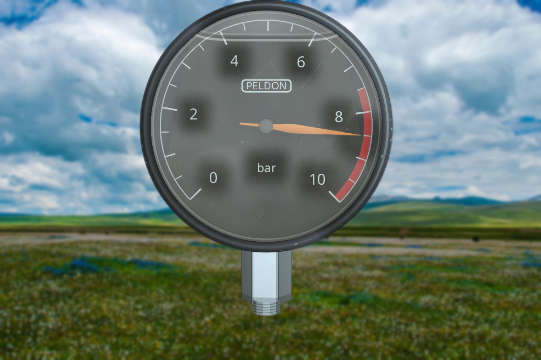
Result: 8.5 bar
